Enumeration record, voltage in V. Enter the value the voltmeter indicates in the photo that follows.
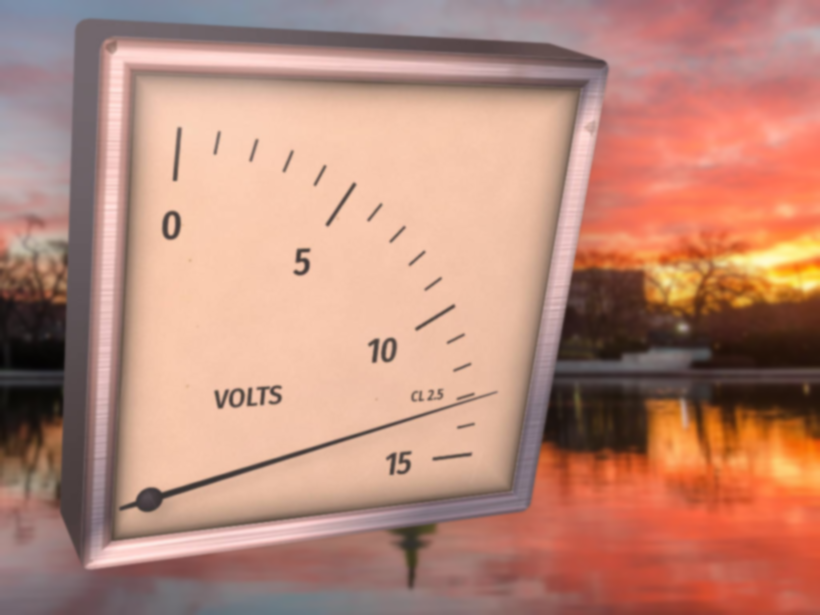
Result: 13 V
